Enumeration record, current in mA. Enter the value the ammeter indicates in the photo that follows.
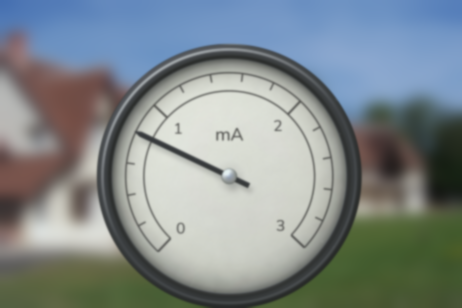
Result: 0.8 mA
